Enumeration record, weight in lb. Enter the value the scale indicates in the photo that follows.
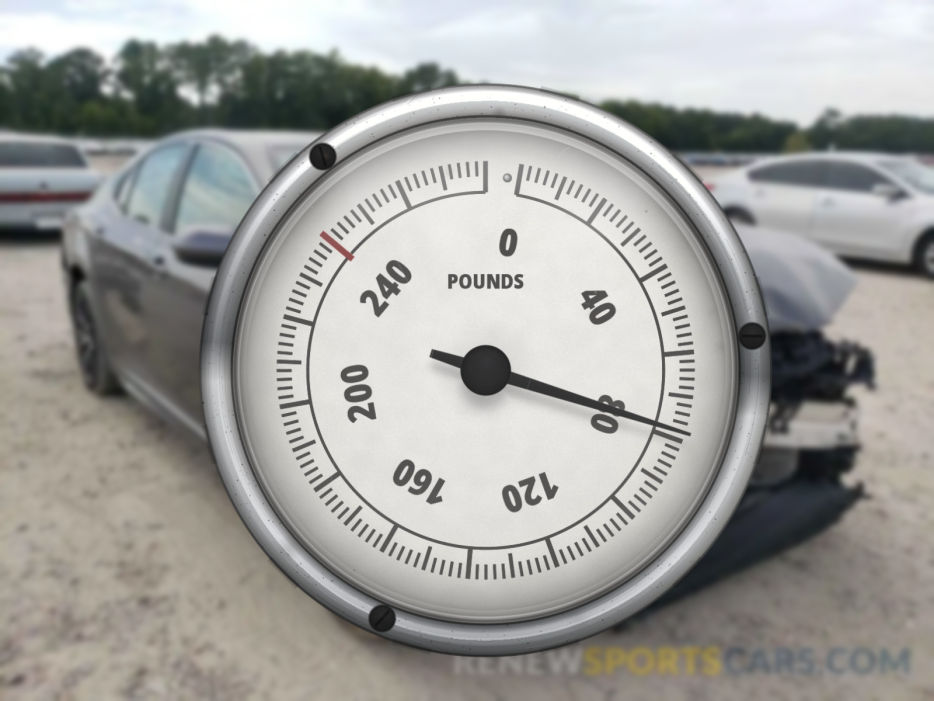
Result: 78 lb
